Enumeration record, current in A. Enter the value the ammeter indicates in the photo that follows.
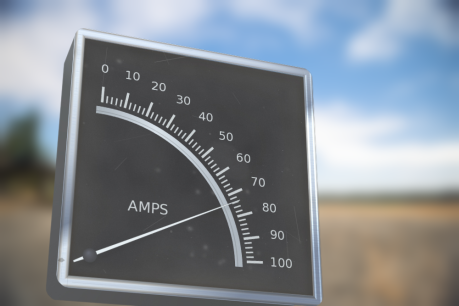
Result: 74 A
